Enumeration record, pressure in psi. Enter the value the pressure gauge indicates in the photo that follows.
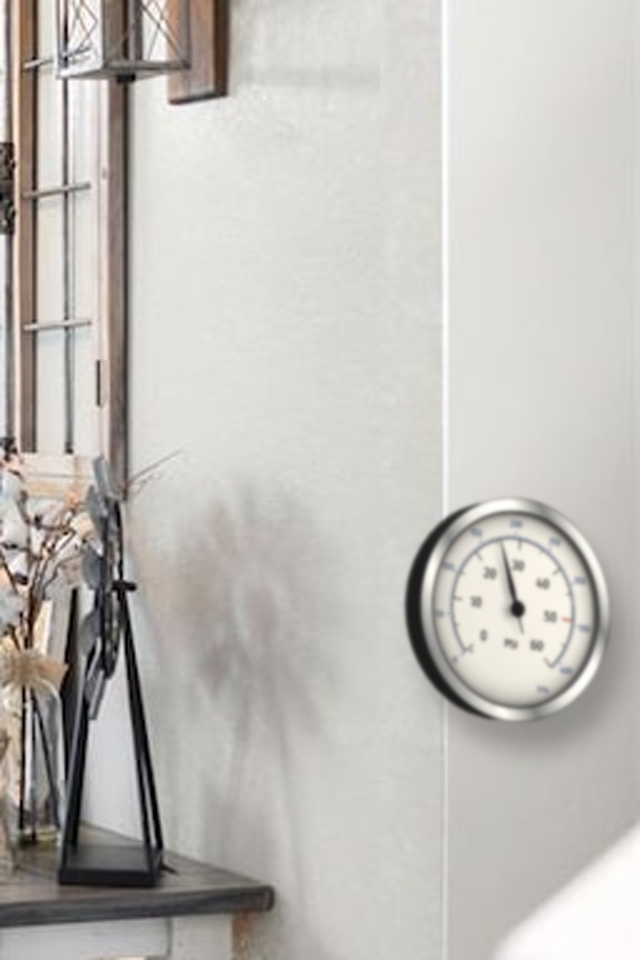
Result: 25 psi
